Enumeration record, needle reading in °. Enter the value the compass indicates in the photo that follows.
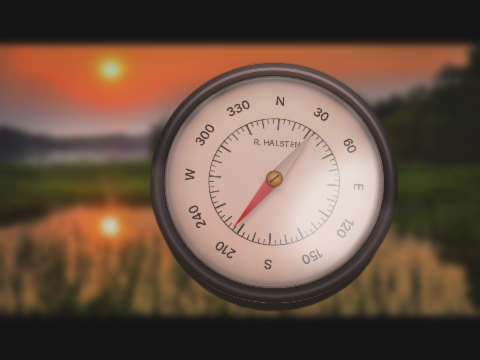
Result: 215 °
